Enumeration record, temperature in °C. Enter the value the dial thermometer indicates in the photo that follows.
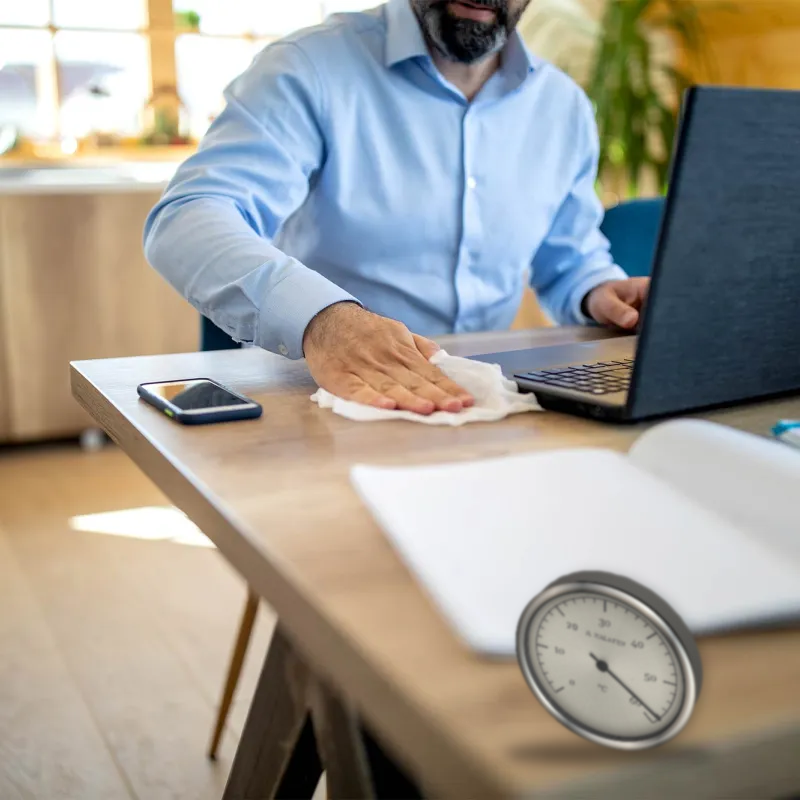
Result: 58 °C
